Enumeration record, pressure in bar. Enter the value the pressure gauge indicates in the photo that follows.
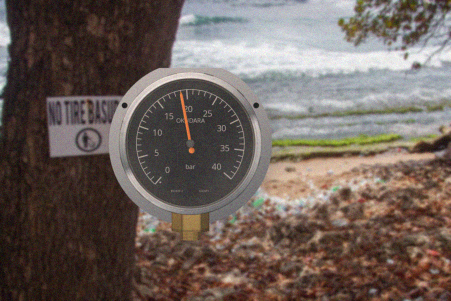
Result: 19 bar
